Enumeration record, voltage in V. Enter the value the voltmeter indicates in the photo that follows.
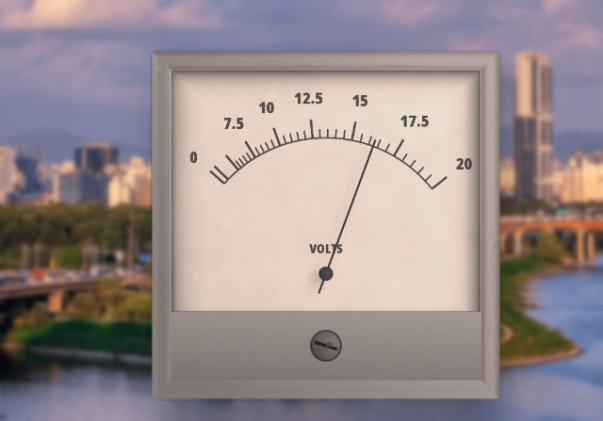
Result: 16.25 V
